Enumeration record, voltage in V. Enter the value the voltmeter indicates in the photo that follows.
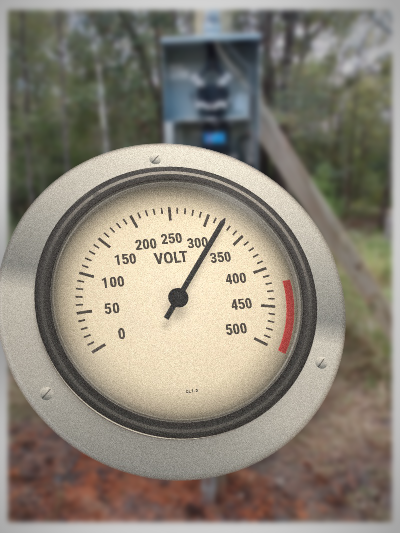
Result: 320 V
